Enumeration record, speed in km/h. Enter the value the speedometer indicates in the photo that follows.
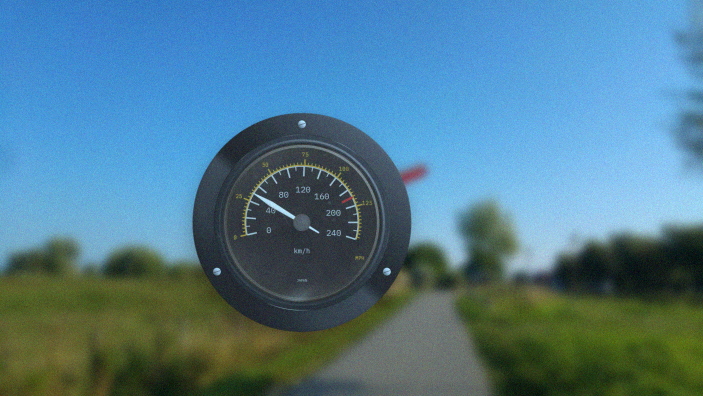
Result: 50 km/h
